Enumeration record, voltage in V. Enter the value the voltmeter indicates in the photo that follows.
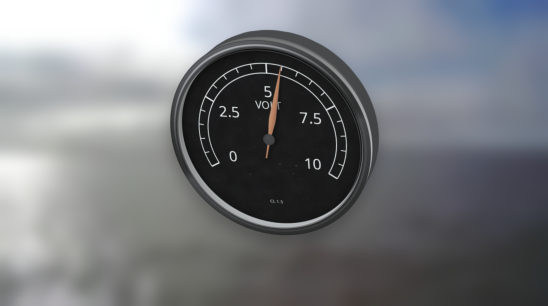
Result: 5.5 V
